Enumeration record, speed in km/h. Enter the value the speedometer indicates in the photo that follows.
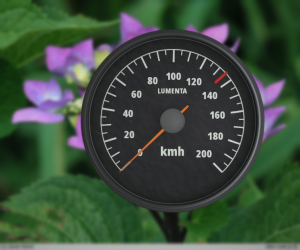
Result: 0 km/h
